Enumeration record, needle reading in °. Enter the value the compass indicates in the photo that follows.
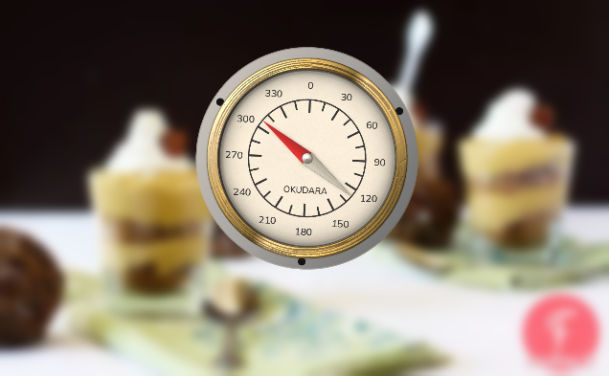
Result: 307.5 °
